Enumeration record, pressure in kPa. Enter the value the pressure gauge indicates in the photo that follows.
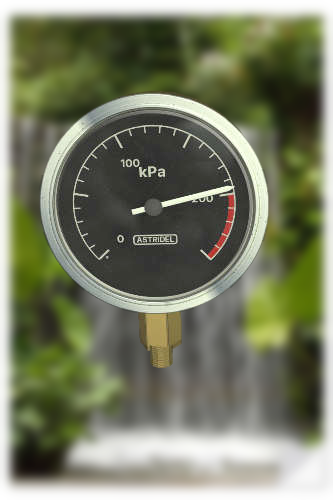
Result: 195 kPa
